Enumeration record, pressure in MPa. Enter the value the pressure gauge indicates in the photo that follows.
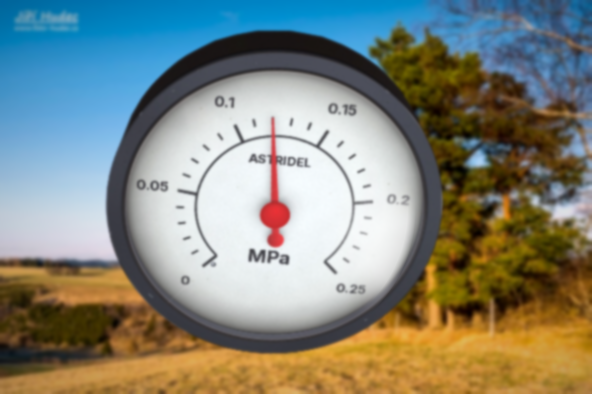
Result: 0.12 MPa
